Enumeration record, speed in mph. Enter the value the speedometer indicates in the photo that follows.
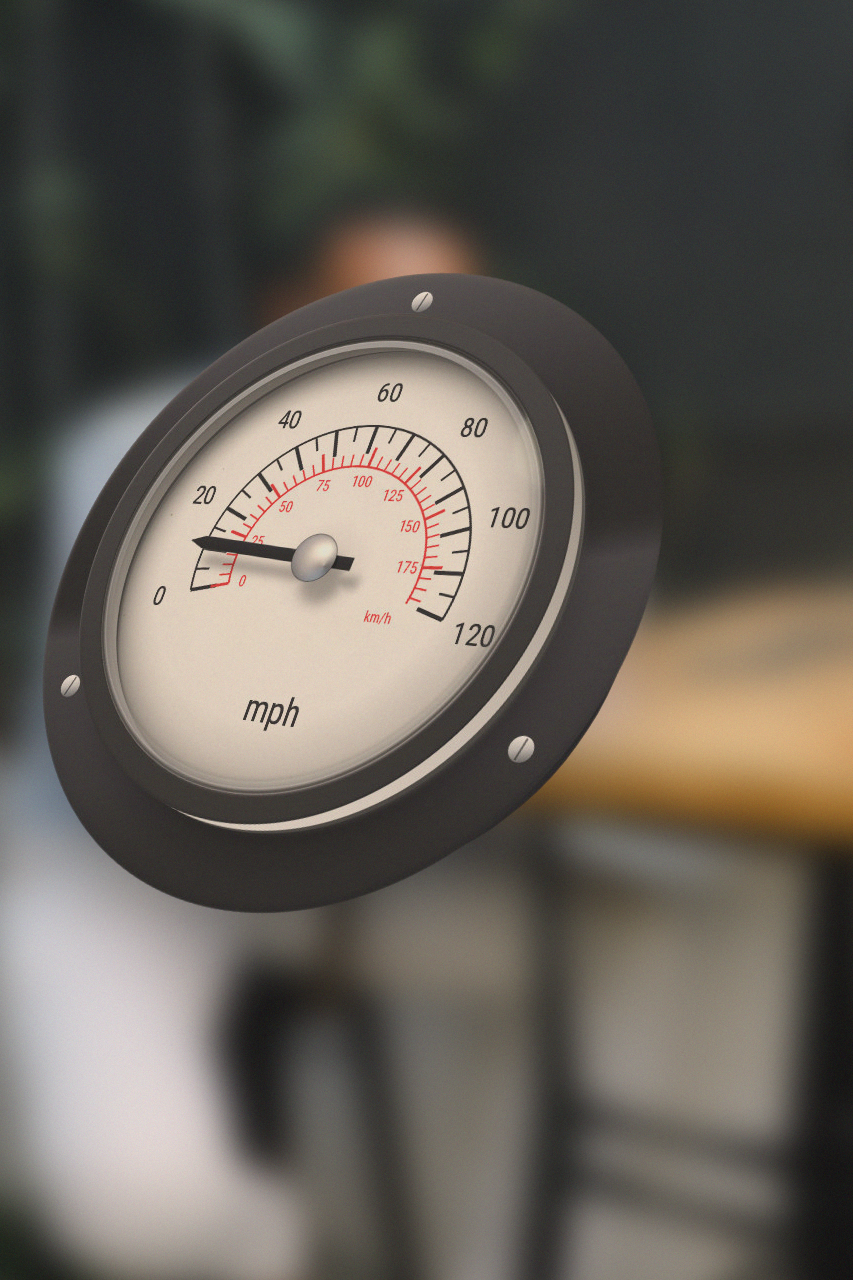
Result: 10 mph
